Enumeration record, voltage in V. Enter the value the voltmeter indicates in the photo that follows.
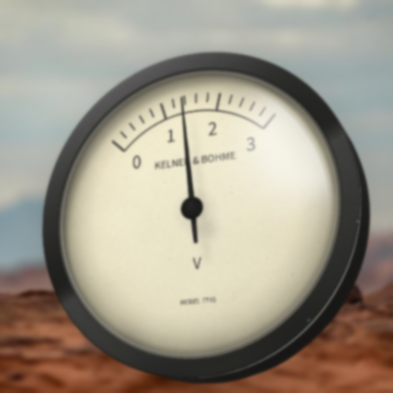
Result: 1.4 V
